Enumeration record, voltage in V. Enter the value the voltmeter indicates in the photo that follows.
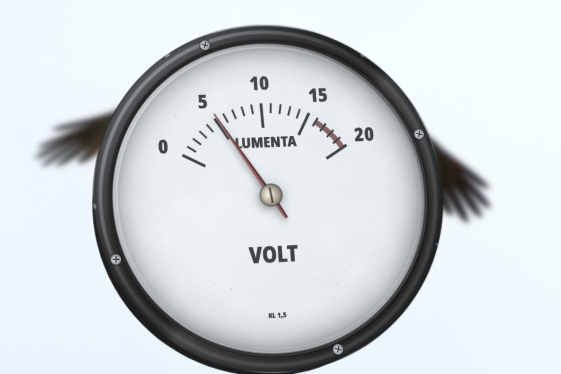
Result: 5 V
